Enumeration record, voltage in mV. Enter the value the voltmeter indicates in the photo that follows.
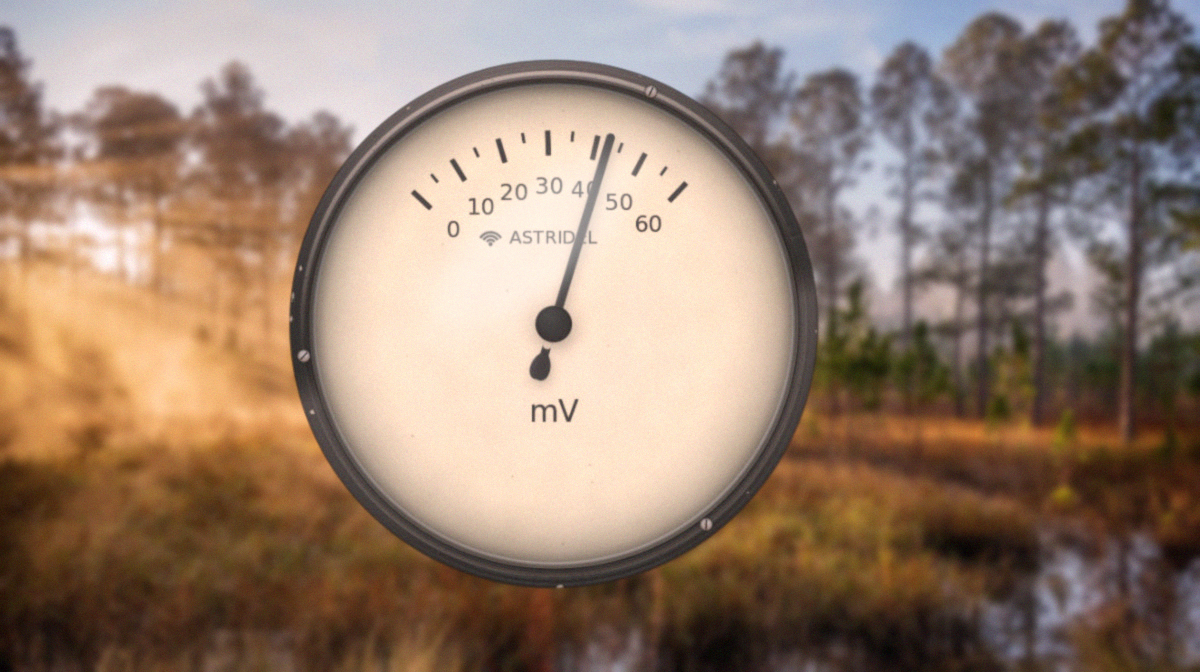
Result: 42.5 mV
